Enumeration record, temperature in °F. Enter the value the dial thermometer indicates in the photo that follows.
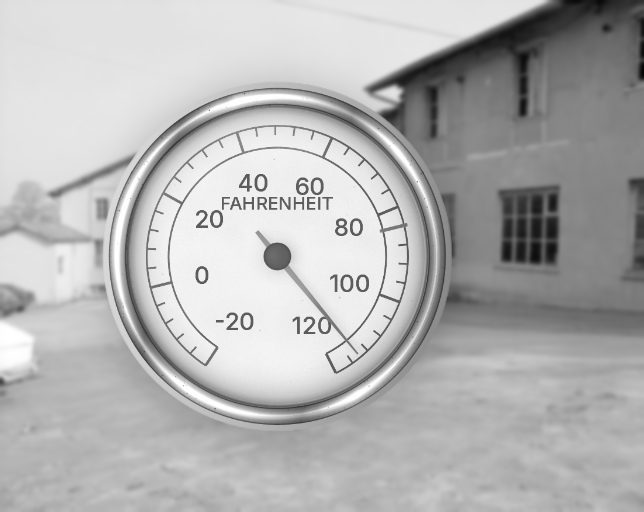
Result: 114 °F
